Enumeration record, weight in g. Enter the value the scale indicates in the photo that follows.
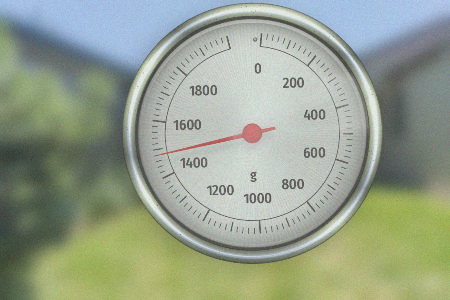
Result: 1480 g
